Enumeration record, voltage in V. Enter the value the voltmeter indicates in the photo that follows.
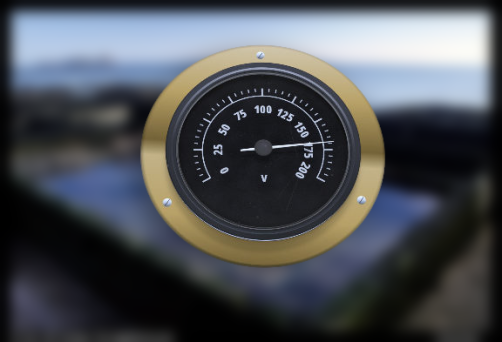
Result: 170 V
